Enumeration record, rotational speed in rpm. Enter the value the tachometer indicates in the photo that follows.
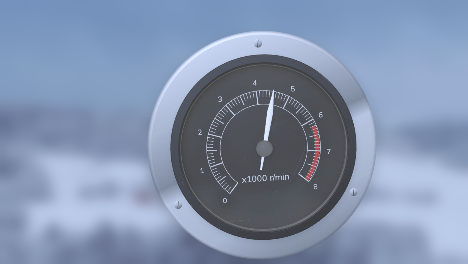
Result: 4500 rpm
